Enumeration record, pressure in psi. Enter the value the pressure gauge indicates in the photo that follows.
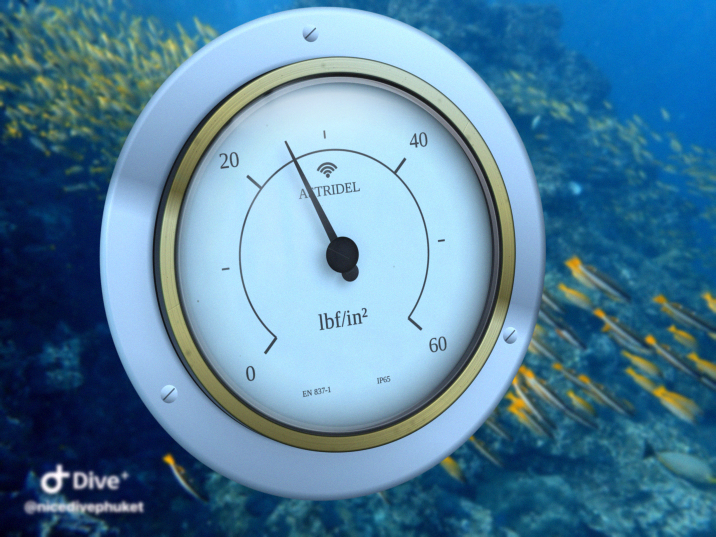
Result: 25 psi
